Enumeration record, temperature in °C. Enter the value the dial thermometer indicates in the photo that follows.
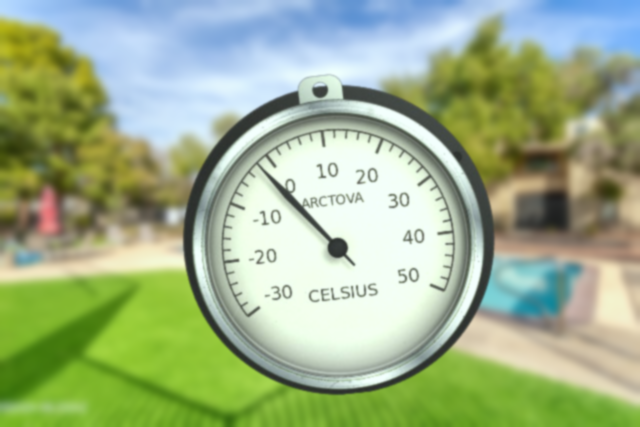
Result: -2 °C
